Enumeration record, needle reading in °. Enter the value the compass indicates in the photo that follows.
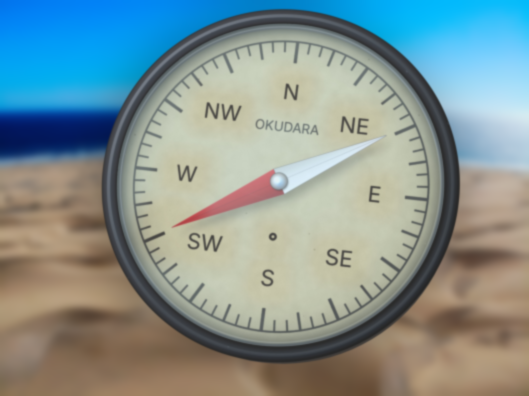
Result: 240 °
